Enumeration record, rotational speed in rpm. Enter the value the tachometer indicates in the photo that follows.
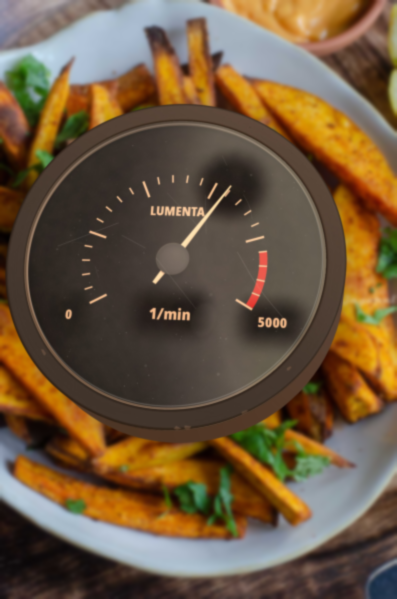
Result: 3200 rpm
